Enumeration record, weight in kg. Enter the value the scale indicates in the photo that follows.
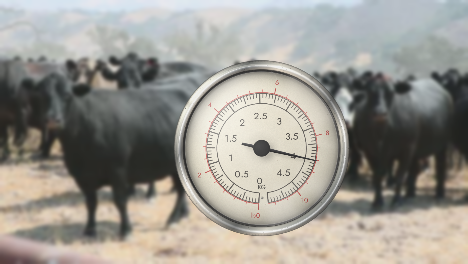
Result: 4 kg
